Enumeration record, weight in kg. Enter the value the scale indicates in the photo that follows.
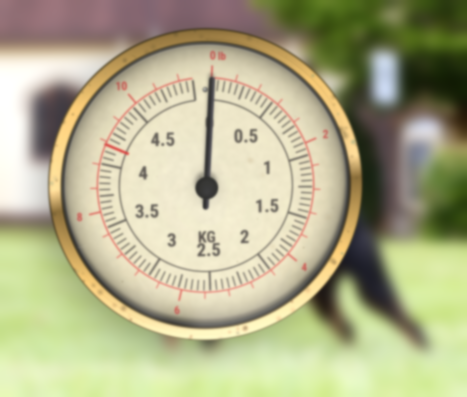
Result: 0 kg
